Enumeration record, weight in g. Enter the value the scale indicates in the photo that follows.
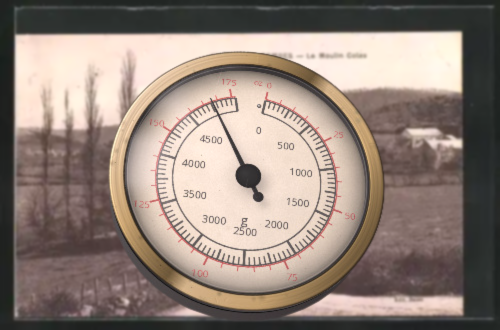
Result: 4750 g
